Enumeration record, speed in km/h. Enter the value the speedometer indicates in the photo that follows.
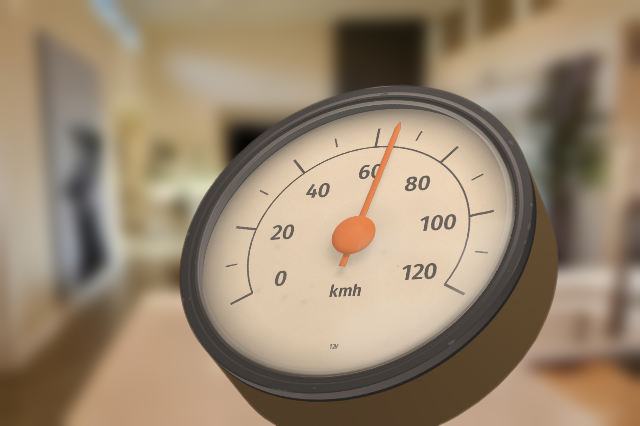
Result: 65 km/h
